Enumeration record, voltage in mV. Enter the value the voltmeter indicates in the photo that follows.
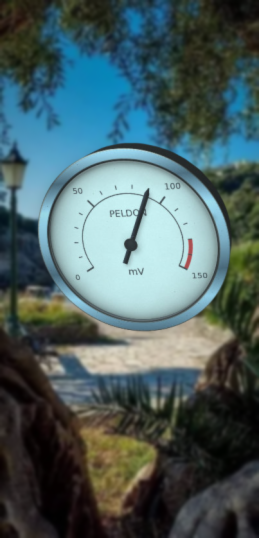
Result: 90 mV
